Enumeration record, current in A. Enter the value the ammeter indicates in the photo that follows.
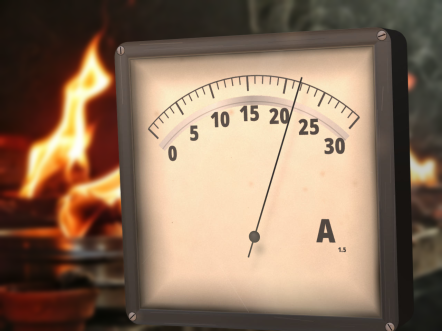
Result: 22 A
